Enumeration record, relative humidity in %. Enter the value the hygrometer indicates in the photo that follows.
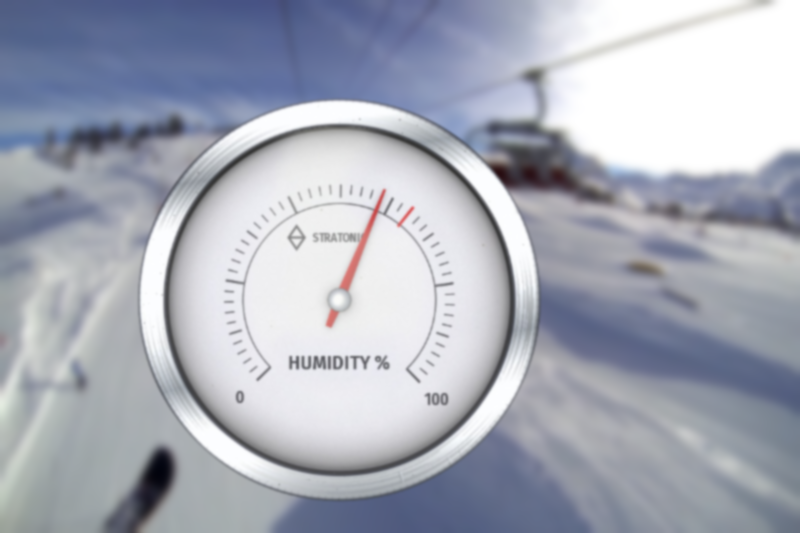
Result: 58 %
